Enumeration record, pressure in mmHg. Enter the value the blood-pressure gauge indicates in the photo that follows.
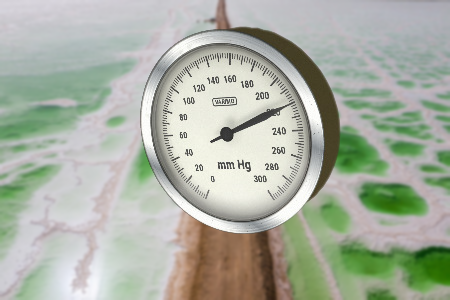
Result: 220 mmHg
